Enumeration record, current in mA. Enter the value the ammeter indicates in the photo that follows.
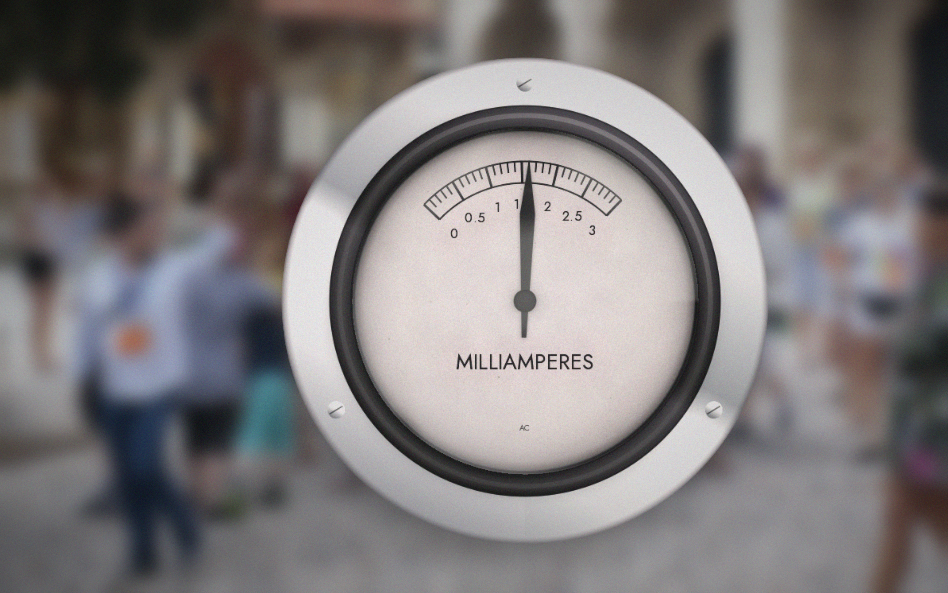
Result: 1.6 mA
